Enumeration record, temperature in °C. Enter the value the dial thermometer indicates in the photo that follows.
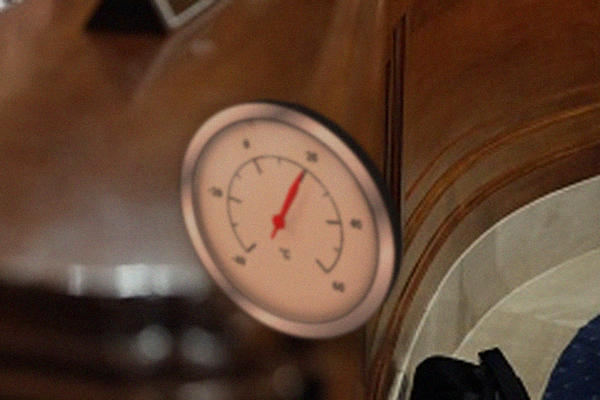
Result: 20 °C
